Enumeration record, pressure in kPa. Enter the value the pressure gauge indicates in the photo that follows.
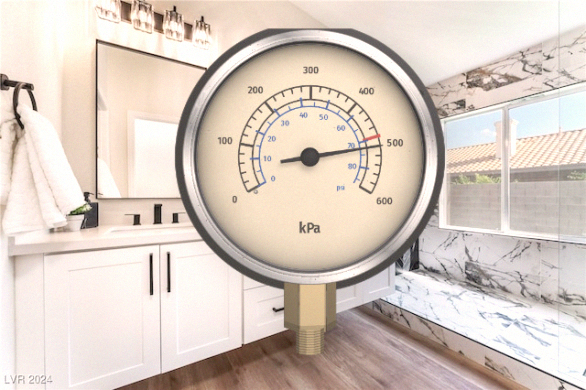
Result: 500 kPa
